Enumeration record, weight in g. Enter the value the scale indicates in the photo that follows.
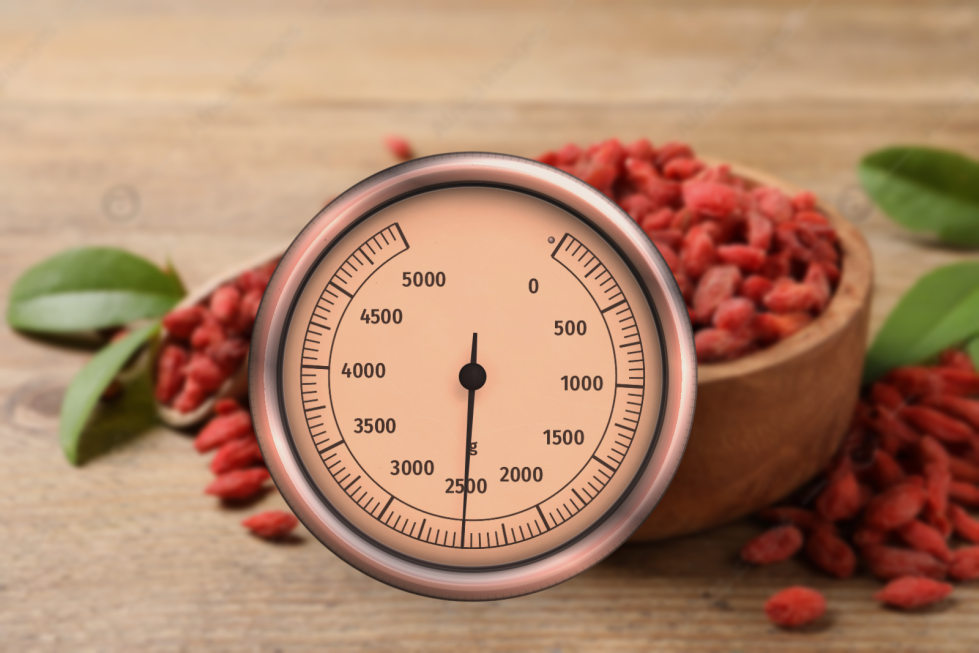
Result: 2500 g
